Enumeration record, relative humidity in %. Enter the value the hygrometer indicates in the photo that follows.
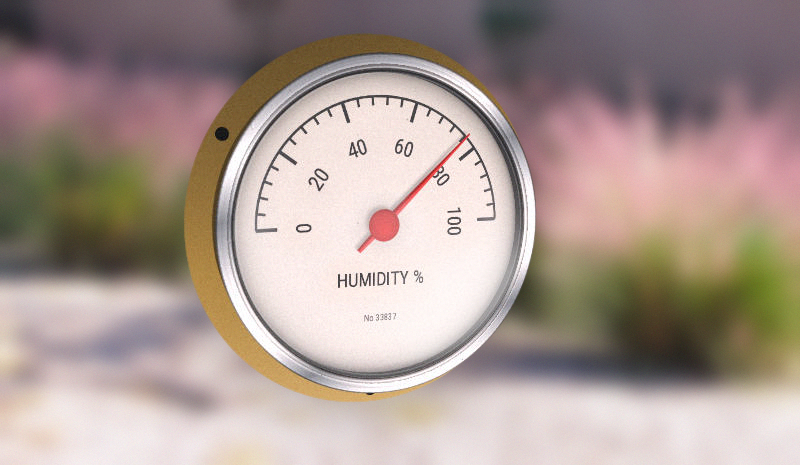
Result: 76 %
